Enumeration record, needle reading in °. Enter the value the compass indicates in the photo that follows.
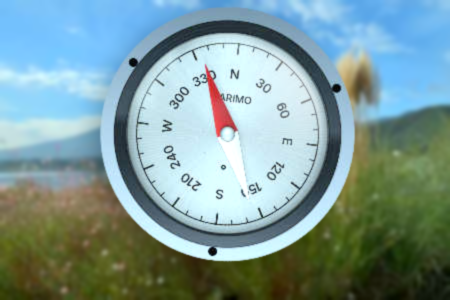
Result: 335 °
